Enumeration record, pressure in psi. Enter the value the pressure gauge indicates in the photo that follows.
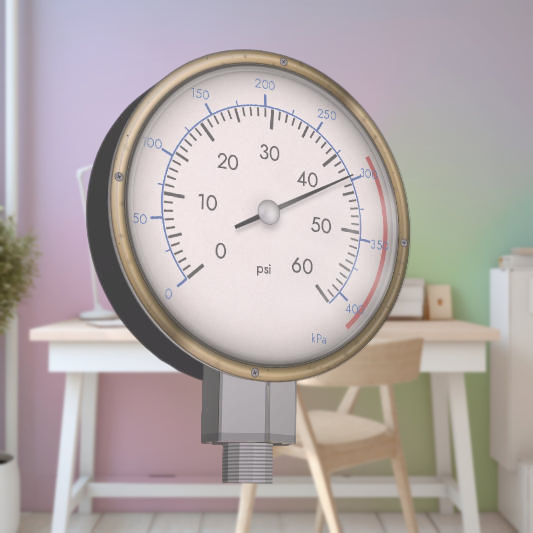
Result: 43 psi
